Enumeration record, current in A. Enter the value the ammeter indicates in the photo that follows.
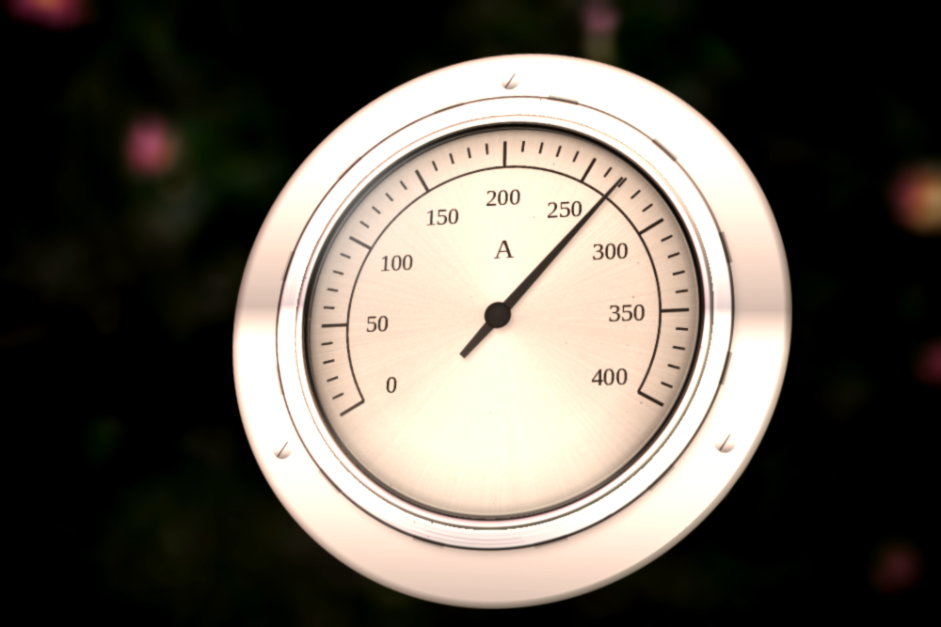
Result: 270 A
